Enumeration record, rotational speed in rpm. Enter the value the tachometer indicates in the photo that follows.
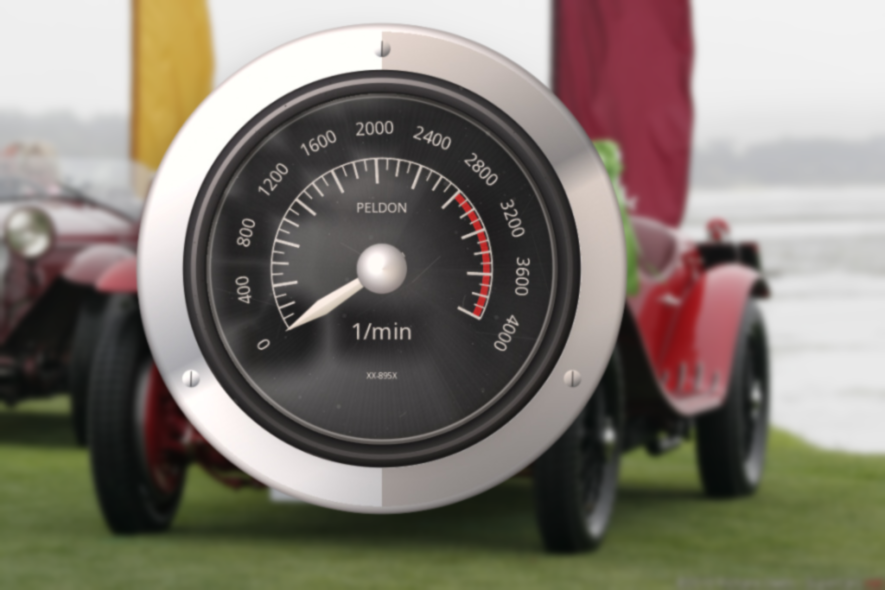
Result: 0 rpm
